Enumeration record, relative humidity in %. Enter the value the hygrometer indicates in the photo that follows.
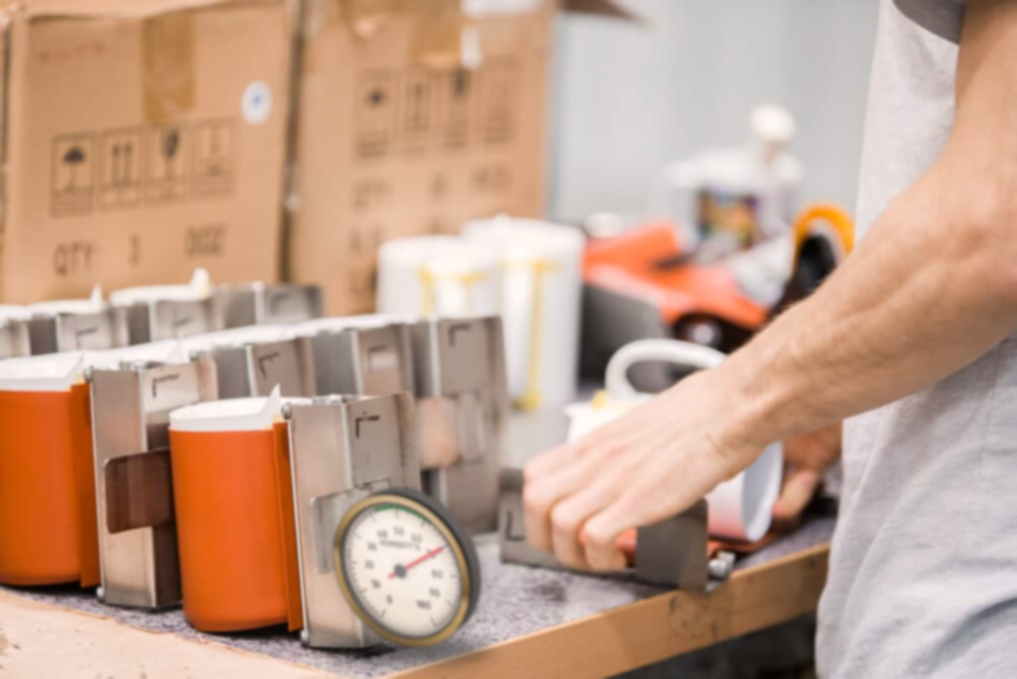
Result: 70 %
